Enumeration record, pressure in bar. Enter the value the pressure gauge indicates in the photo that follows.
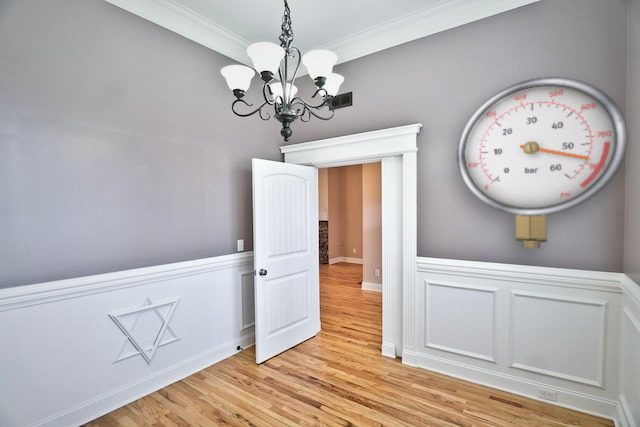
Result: 54 bar
